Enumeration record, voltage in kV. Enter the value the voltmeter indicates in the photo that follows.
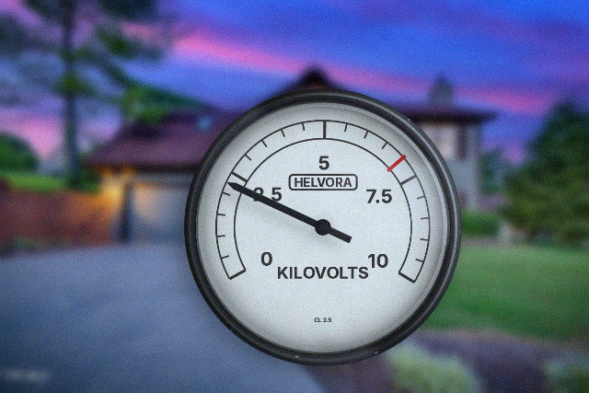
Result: 2.25 kV
